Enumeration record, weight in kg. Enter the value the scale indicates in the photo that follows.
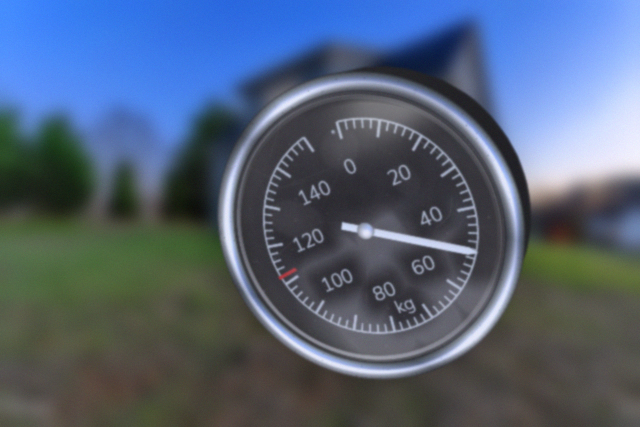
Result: 50 kg
